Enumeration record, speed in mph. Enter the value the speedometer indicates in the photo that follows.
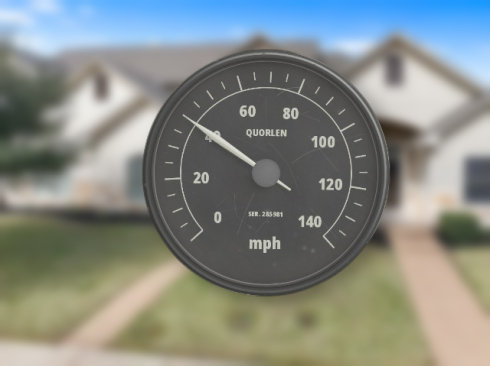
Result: 40 mph
